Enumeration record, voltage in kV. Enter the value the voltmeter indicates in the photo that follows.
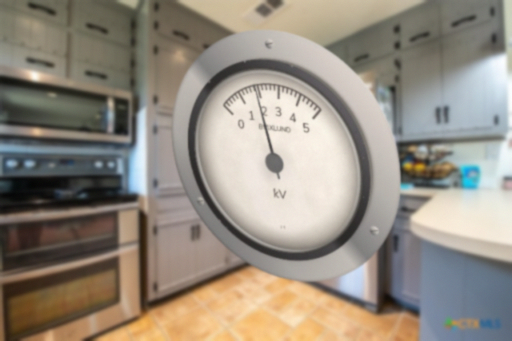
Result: 2 kV
